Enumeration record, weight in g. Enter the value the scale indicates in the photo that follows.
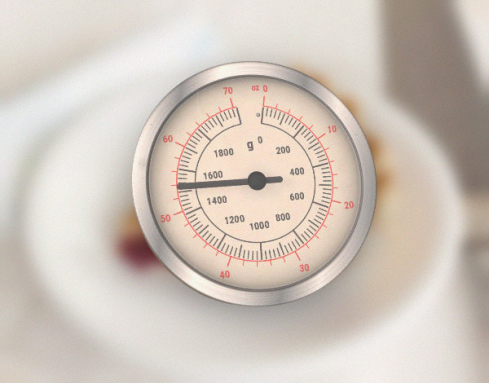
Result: 1520 g
